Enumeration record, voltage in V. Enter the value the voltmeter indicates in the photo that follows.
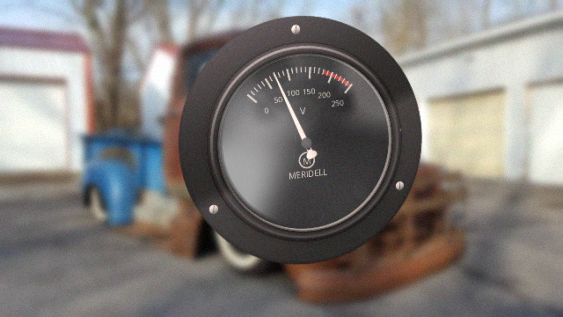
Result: 70 V
